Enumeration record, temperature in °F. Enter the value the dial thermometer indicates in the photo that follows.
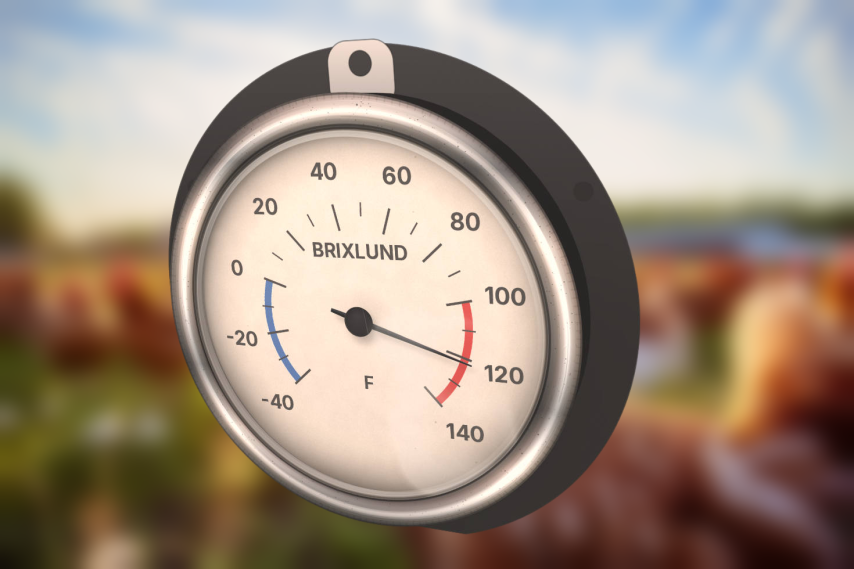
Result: 120 °F
